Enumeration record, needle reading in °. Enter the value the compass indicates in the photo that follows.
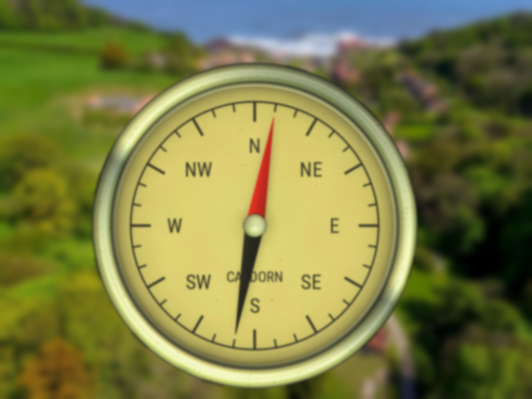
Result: 10 °
